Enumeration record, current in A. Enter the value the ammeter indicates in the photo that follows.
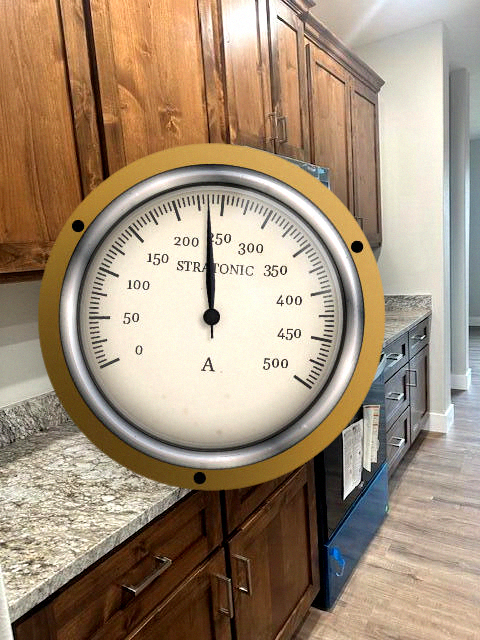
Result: 235 A
